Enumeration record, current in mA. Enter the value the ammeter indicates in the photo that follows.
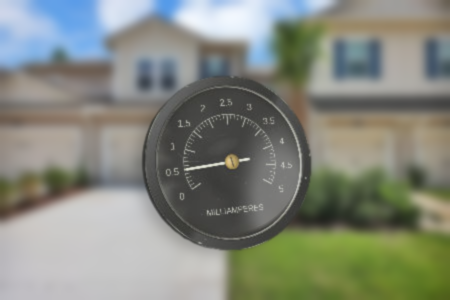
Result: 0.5 mA
